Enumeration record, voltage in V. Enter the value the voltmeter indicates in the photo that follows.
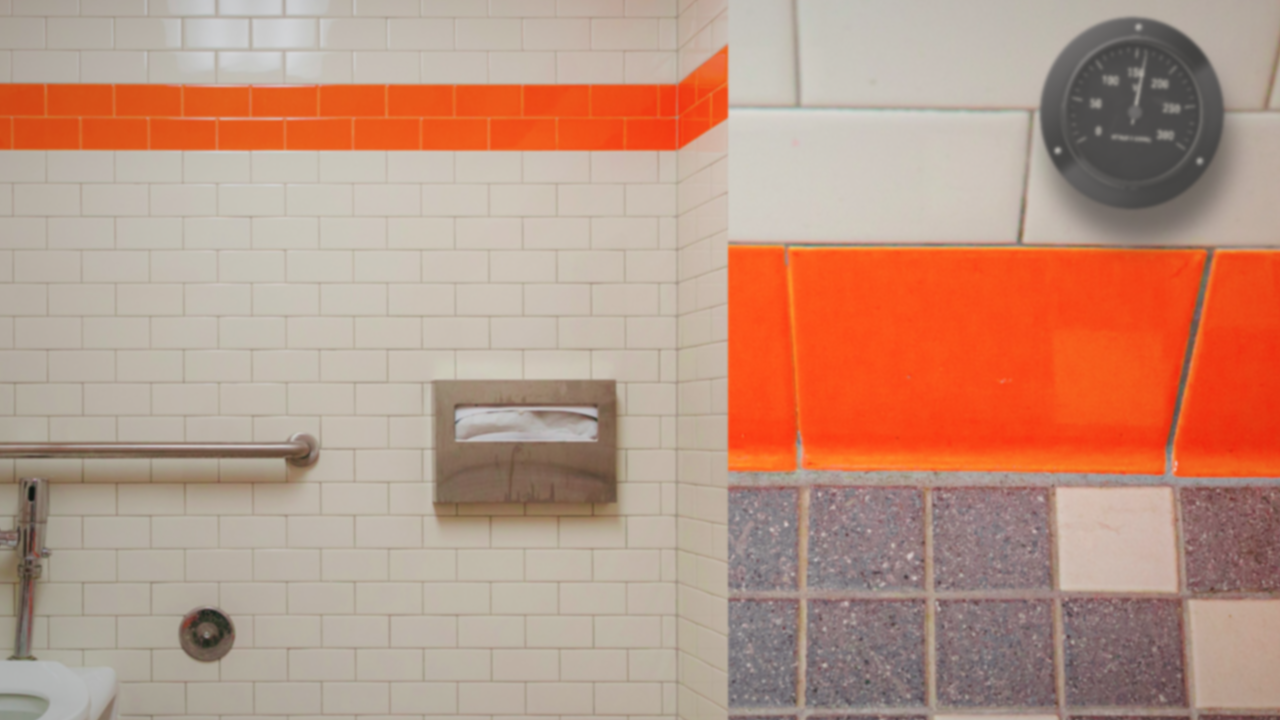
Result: 160 V
